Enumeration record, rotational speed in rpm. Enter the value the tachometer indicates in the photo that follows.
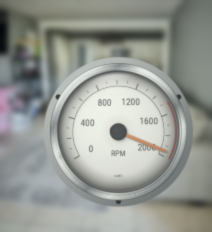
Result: 1950 rpm
